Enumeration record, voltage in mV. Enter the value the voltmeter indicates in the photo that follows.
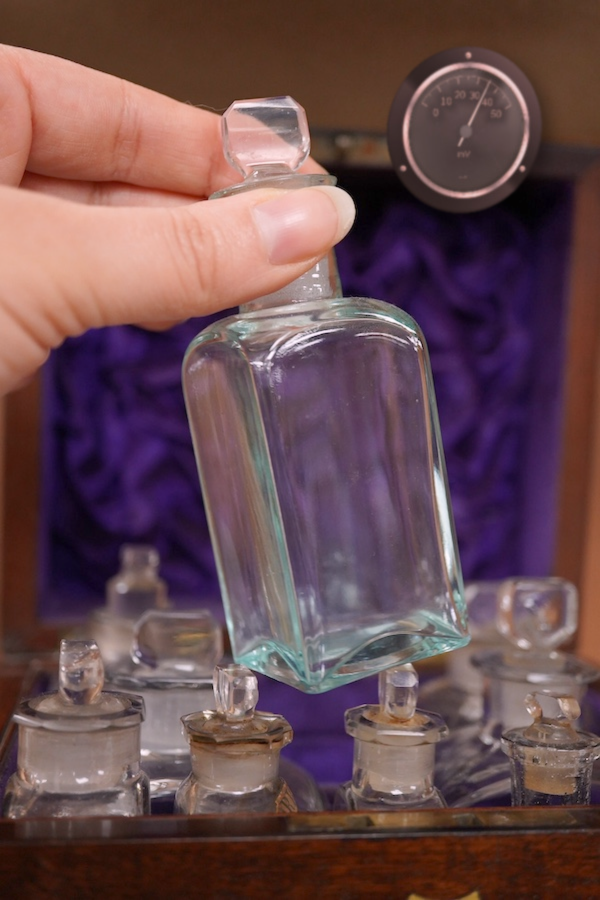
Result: 35 mV
